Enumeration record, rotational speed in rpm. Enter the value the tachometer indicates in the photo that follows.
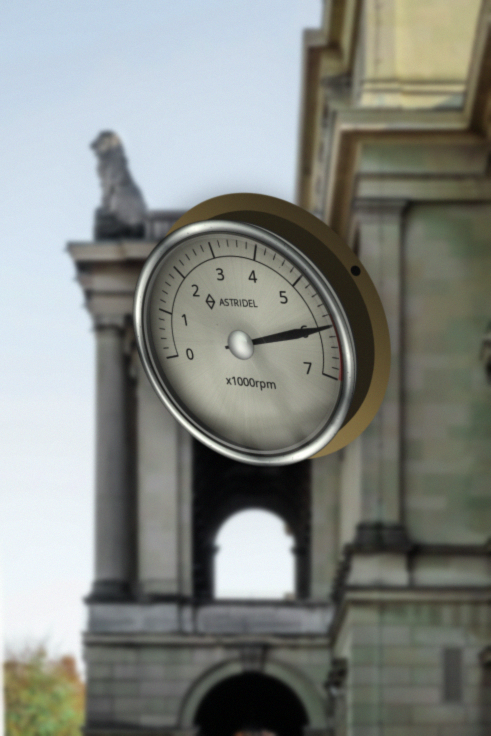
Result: 6000 rpm
